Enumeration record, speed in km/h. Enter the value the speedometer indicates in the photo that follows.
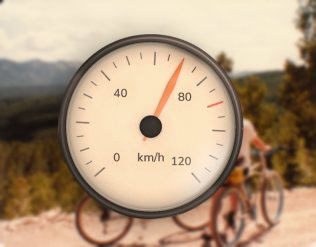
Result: 70 km/h
